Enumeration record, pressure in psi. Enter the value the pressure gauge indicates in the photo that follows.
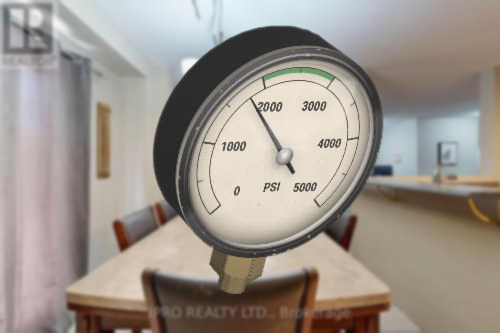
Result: 1750 psi
